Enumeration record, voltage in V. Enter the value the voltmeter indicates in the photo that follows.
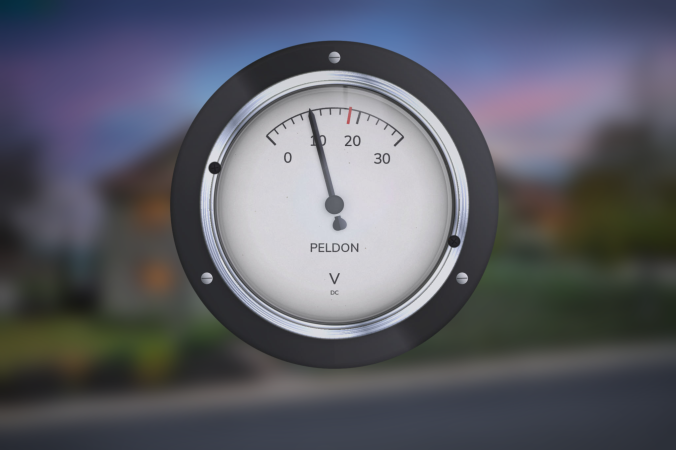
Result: 10 V
